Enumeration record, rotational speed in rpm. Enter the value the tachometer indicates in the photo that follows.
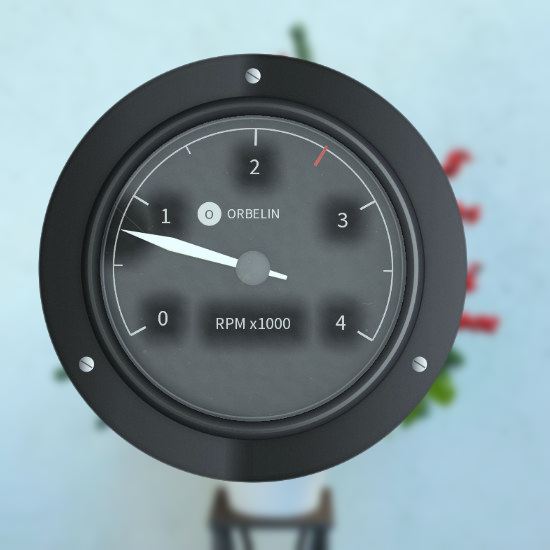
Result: 750 rpm
